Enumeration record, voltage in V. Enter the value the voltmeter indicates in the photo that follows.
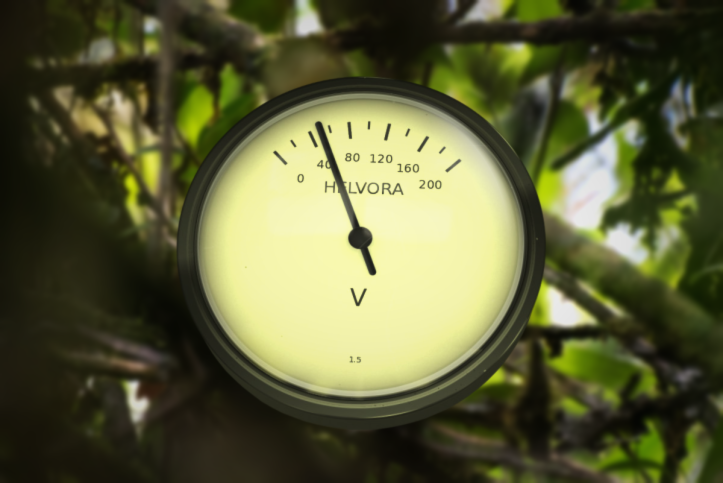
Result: 50 V
